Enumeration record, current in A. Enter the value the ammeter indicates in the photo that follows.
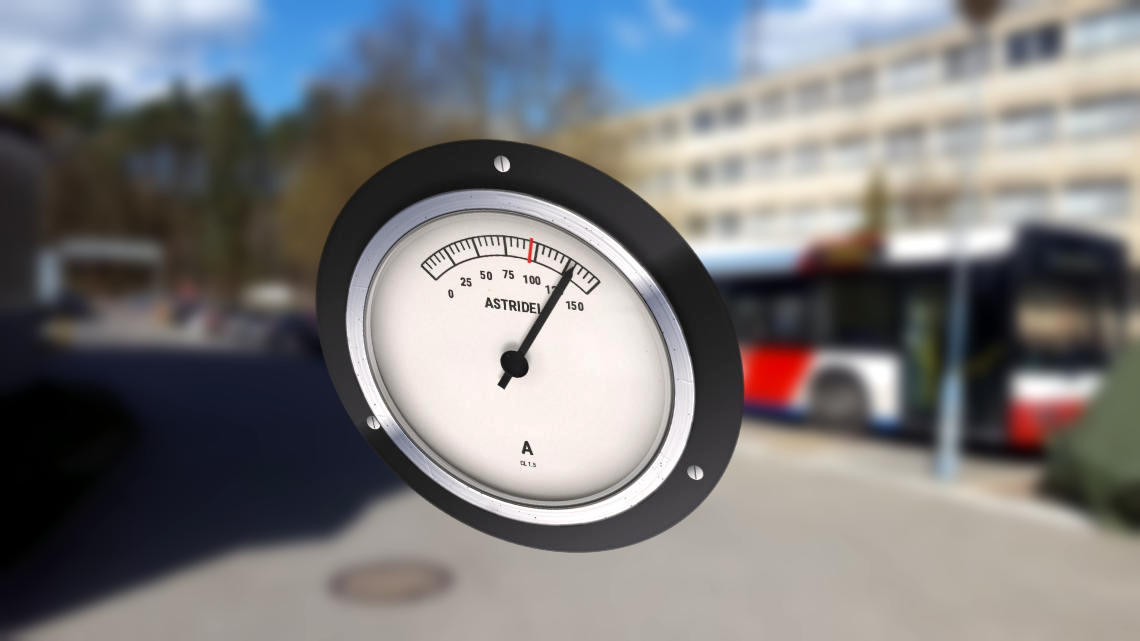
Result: 130 A
